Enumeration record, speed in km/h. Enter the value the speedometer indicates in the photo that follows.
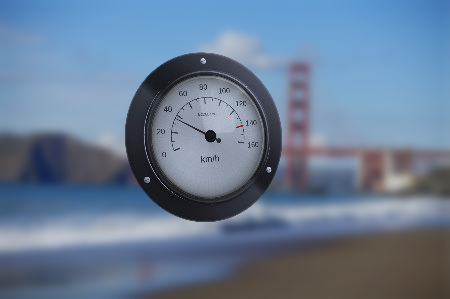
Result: 35 km/h
